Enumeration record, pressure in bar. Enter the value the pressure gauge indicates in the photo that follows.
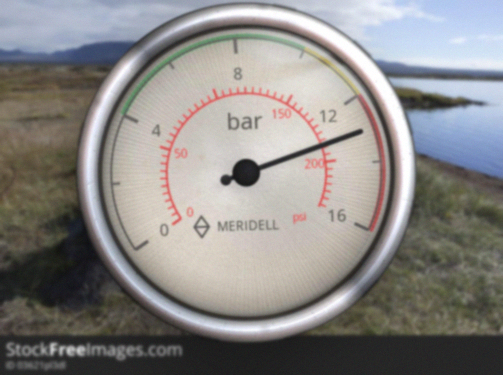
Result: 13 bar
